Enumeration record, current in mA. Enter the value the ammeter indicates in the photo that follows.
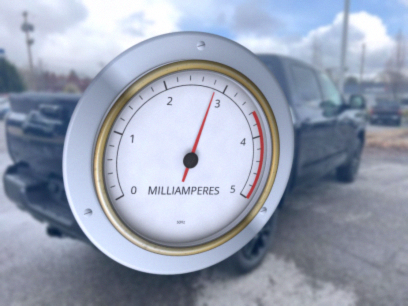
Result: 2.8 mA
